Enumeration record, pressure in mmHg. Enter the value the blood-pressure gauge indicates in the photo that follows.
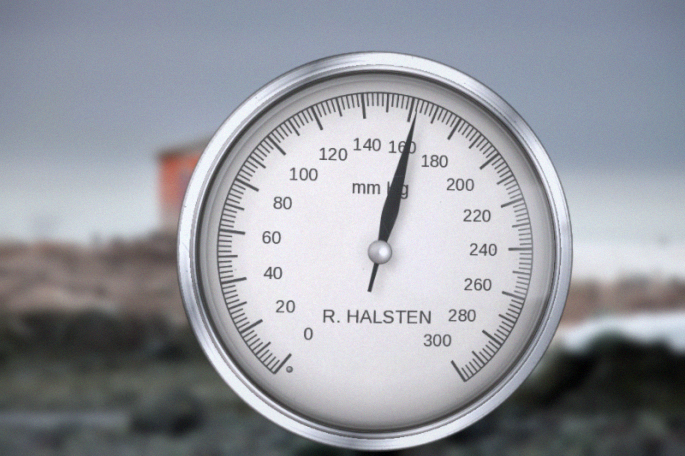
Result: 162 mmHg
